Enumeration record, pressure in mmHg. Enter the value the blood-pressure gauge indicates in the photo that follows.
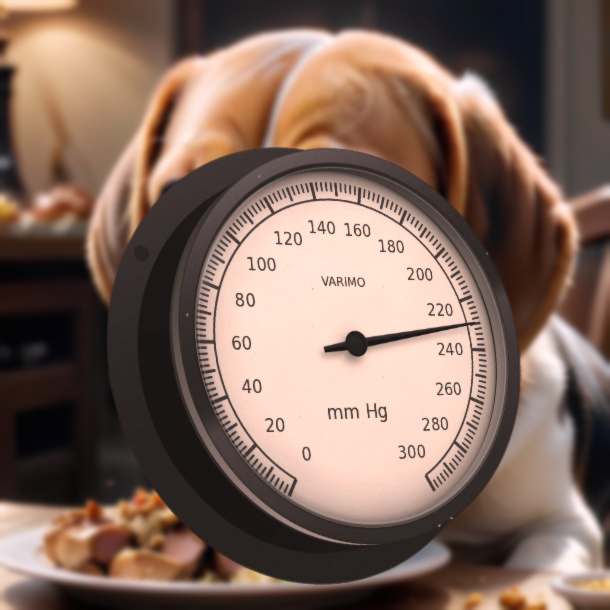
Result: 230 mmHg
